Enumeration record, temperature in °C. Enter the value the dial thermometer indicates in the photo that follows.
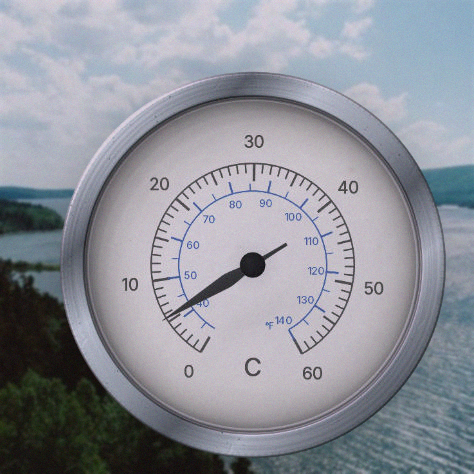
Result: 5.5 °C
